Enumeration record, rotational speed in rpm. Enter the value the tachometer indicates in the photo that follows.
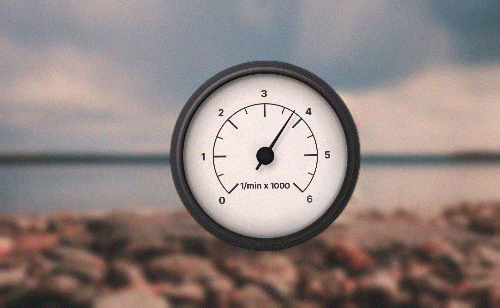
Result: 3750 rpm
